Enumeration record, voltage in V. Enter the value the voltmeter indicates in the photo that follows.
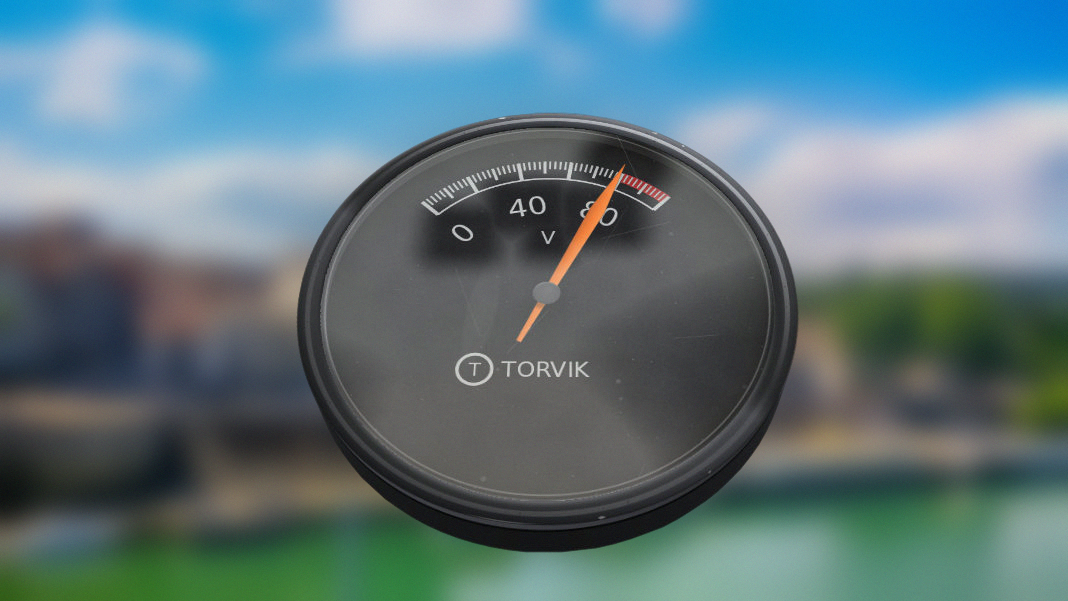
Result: 80 V
